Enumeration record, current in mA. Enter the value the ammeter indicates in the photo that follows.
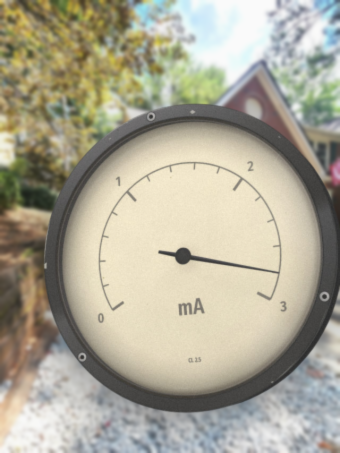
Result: 2.8 mA
